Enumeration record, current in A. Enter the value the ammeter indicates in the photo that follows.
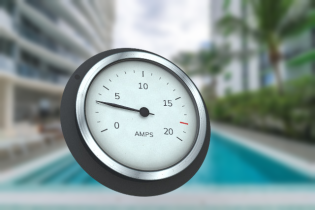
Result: 3 A
